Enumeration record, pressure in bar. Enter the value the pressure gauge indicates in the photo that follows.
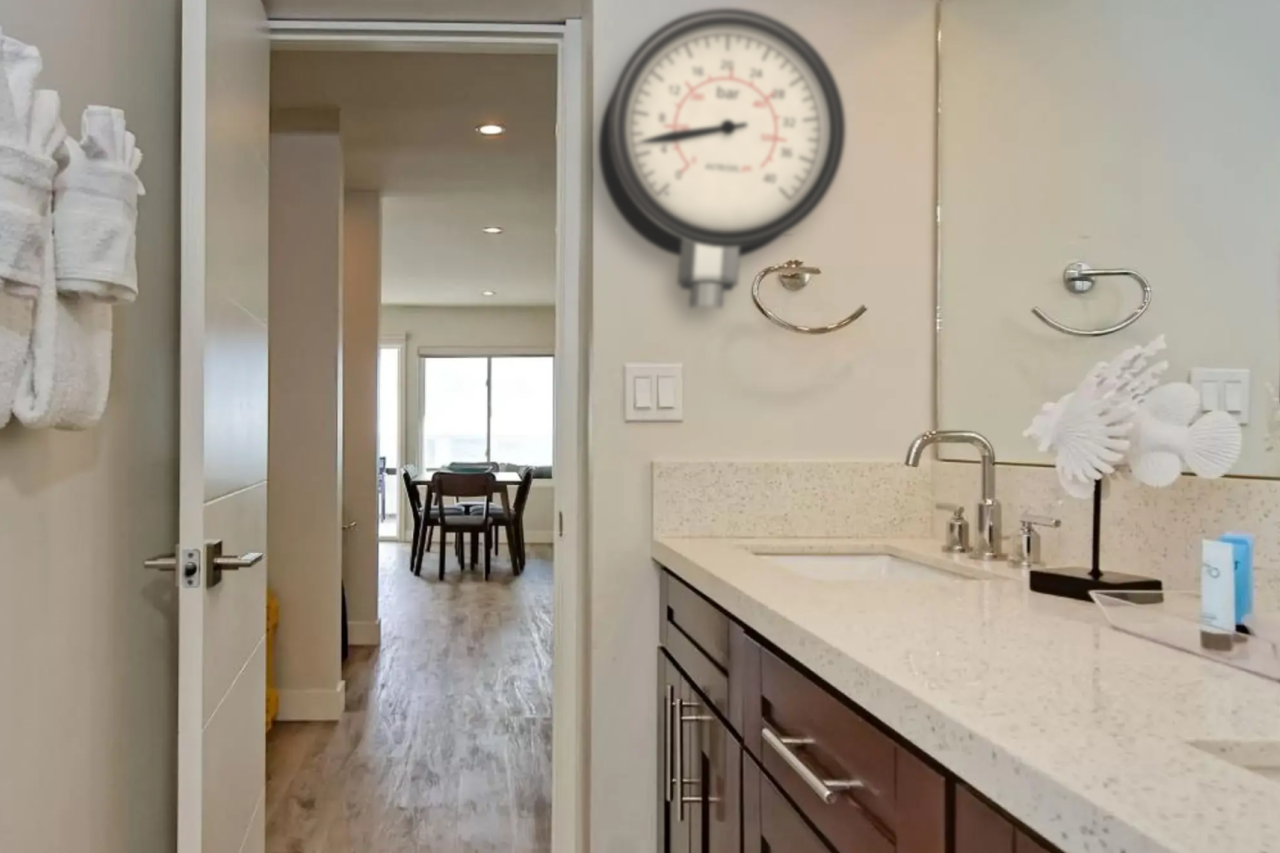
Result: 5 bar
